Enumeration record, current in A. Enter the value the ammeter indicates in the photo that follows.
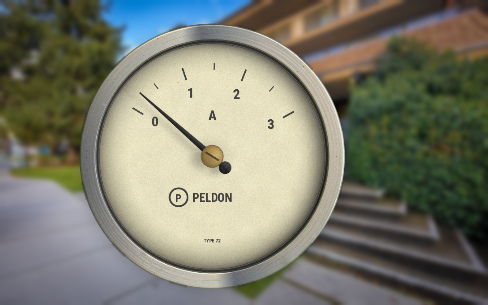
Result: 0.25 A
